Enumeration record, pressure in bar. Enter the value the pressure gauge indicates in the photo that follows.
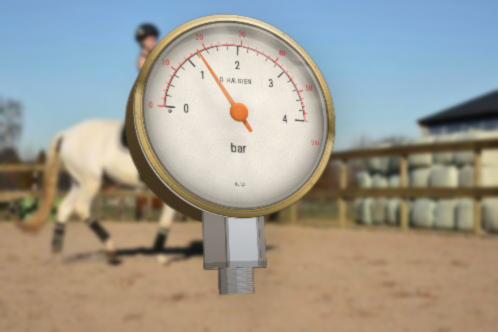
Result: 1.2 bar
